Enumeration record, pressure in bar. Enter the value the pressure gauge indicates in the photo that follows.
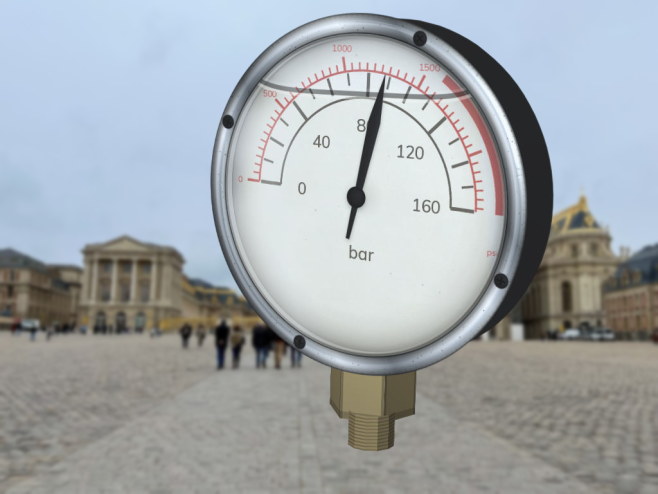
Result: 90 bar
